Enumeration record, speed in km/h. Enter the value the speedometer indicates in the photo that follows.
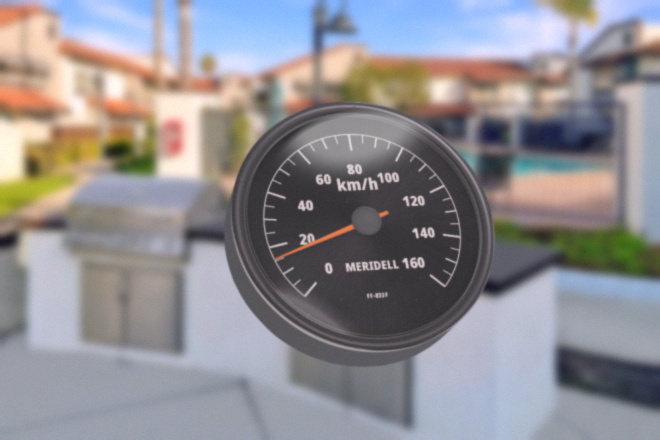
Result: 15 km/h
